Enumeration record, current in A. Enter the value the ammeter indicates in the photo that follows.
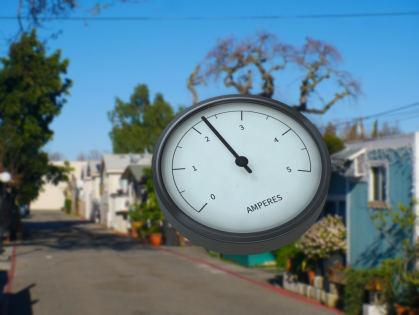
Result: 2.25 A
